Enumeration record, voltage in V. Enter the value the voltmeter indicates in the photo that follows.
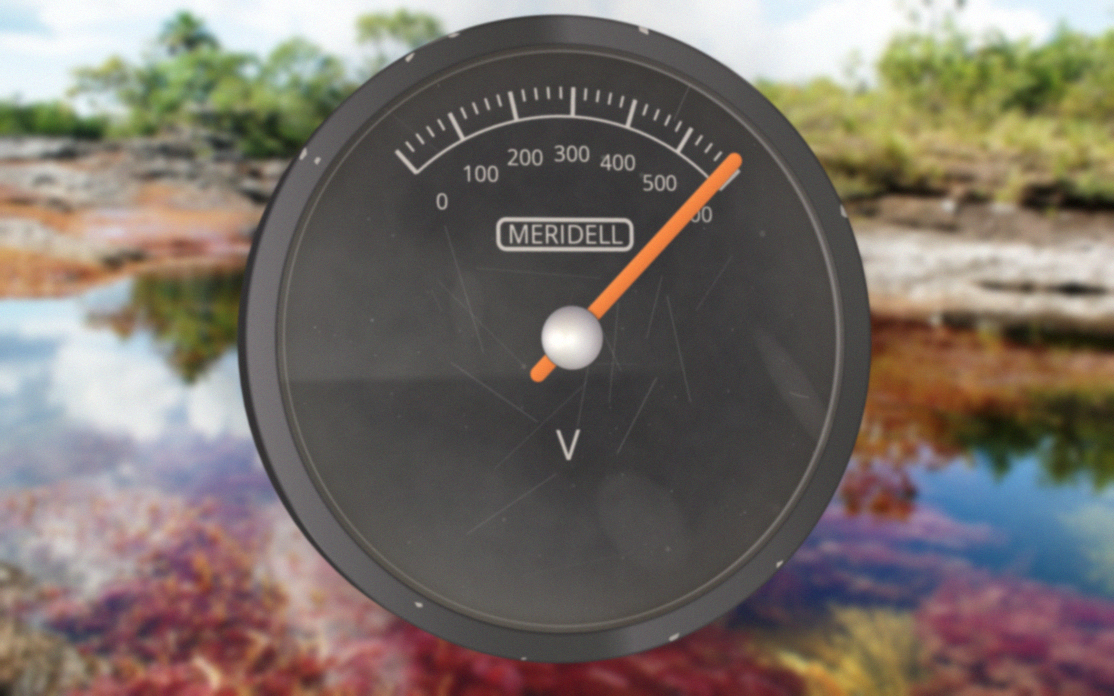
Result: 580 V
